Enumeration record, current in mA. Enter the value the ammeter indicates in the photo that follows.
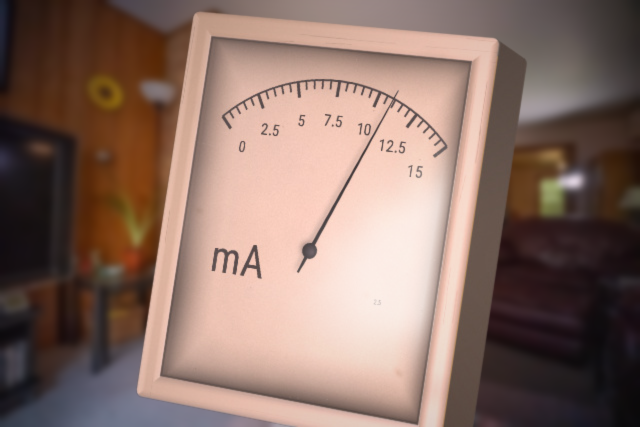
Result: 11 mA
